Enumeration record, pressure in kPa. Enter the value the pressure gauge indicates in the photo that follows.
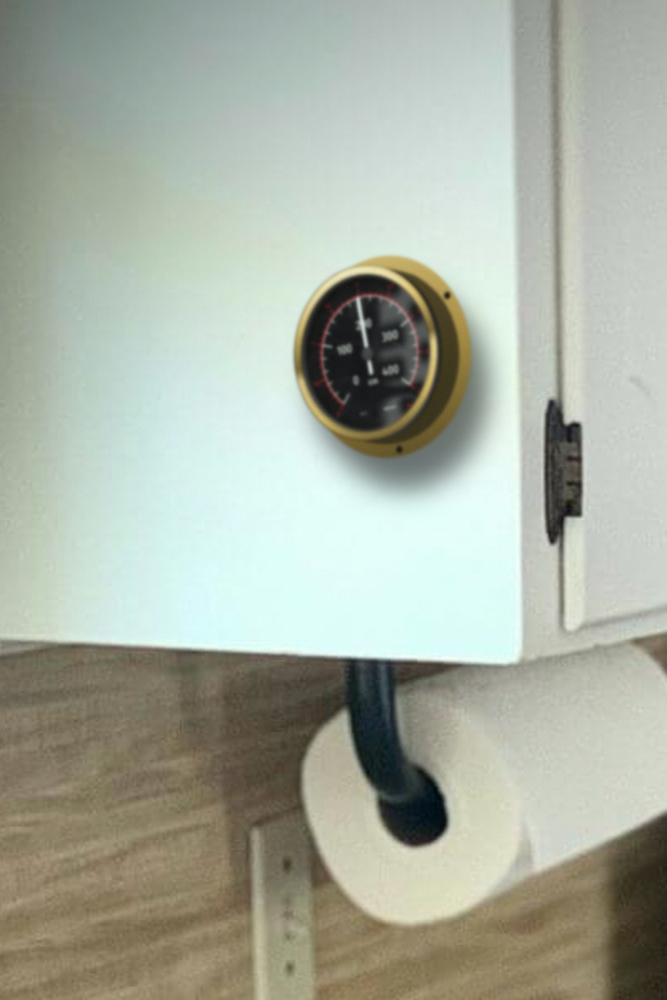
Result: 200 kPa
